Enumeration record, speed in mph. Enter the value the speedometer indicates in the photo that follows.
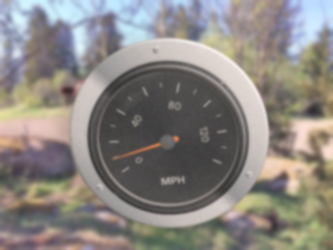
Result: 10 mph
